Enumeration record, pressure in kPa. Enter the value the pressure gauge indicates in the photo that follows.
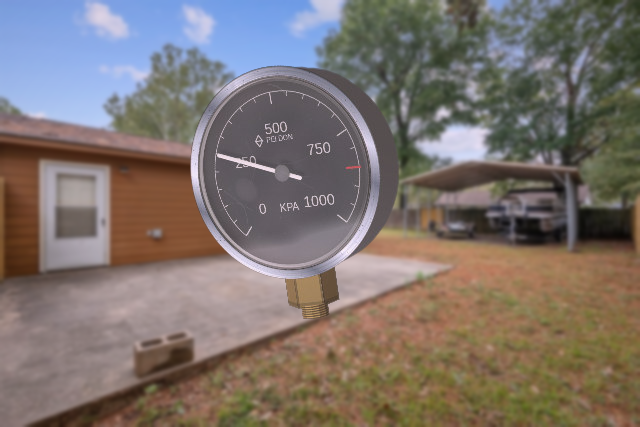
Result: 250 kPa
